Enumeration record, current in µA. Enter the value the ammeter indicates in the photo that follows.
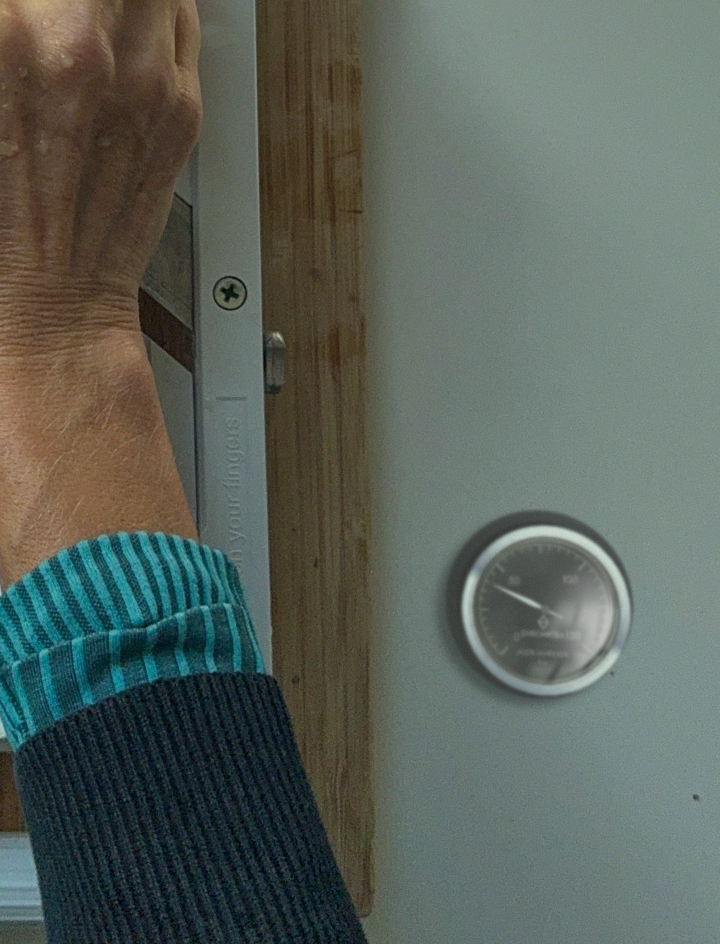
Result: 40 µA
